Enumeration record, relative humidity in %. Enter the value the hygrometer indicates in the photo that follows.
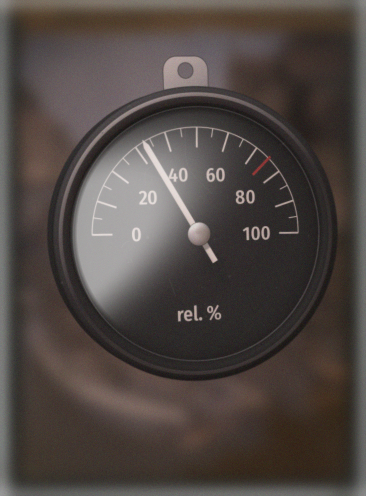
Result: 32.5 %
